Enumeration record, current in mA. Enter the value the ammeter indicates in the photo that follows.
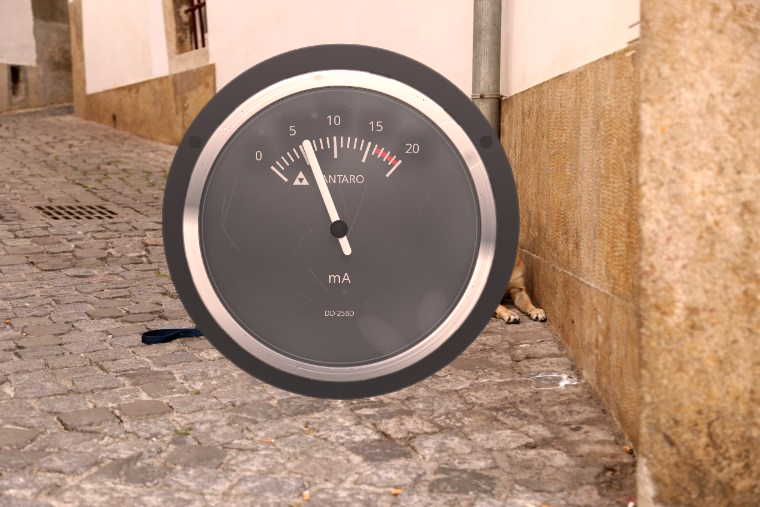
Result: 6 mA
